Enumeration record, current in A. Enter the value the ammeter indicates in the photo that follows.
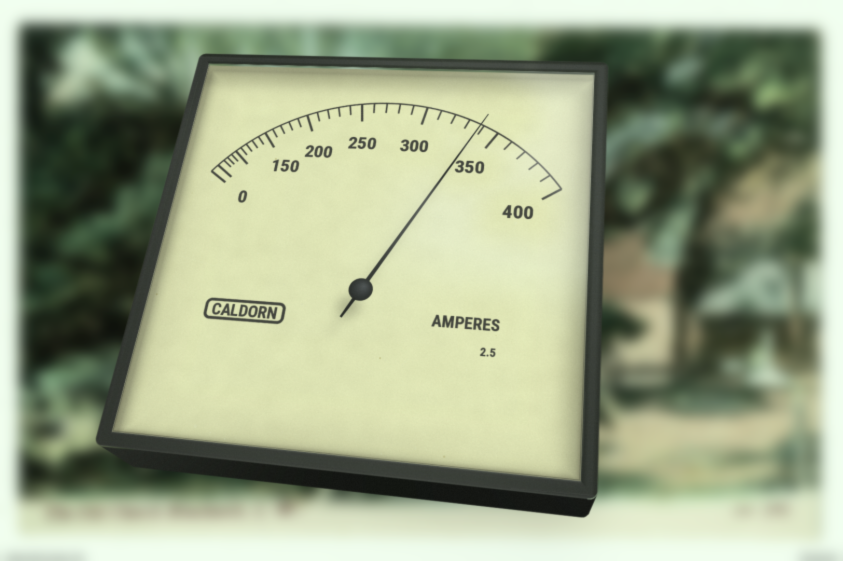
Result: 340 A
